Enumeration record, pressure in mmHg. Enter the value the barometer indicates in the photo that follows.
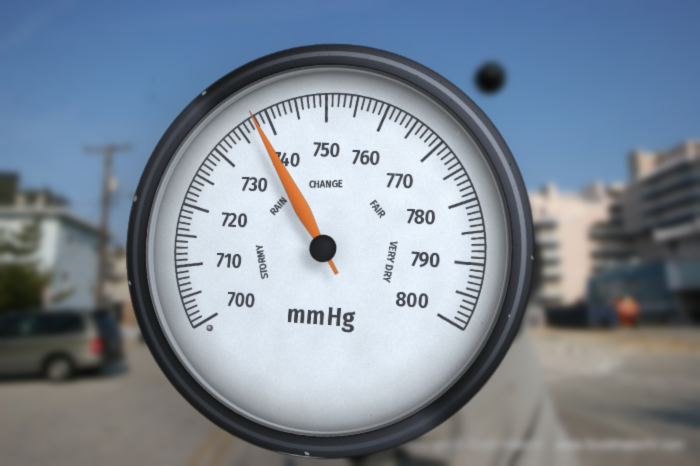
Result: 738 mmHg
